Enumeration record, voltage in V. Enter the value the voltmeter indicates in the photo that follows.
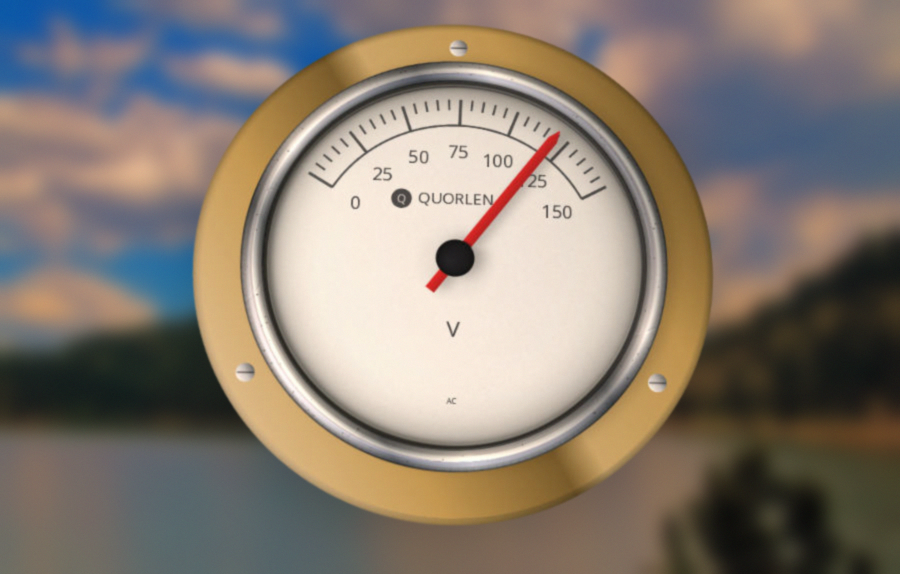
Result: 120 V
